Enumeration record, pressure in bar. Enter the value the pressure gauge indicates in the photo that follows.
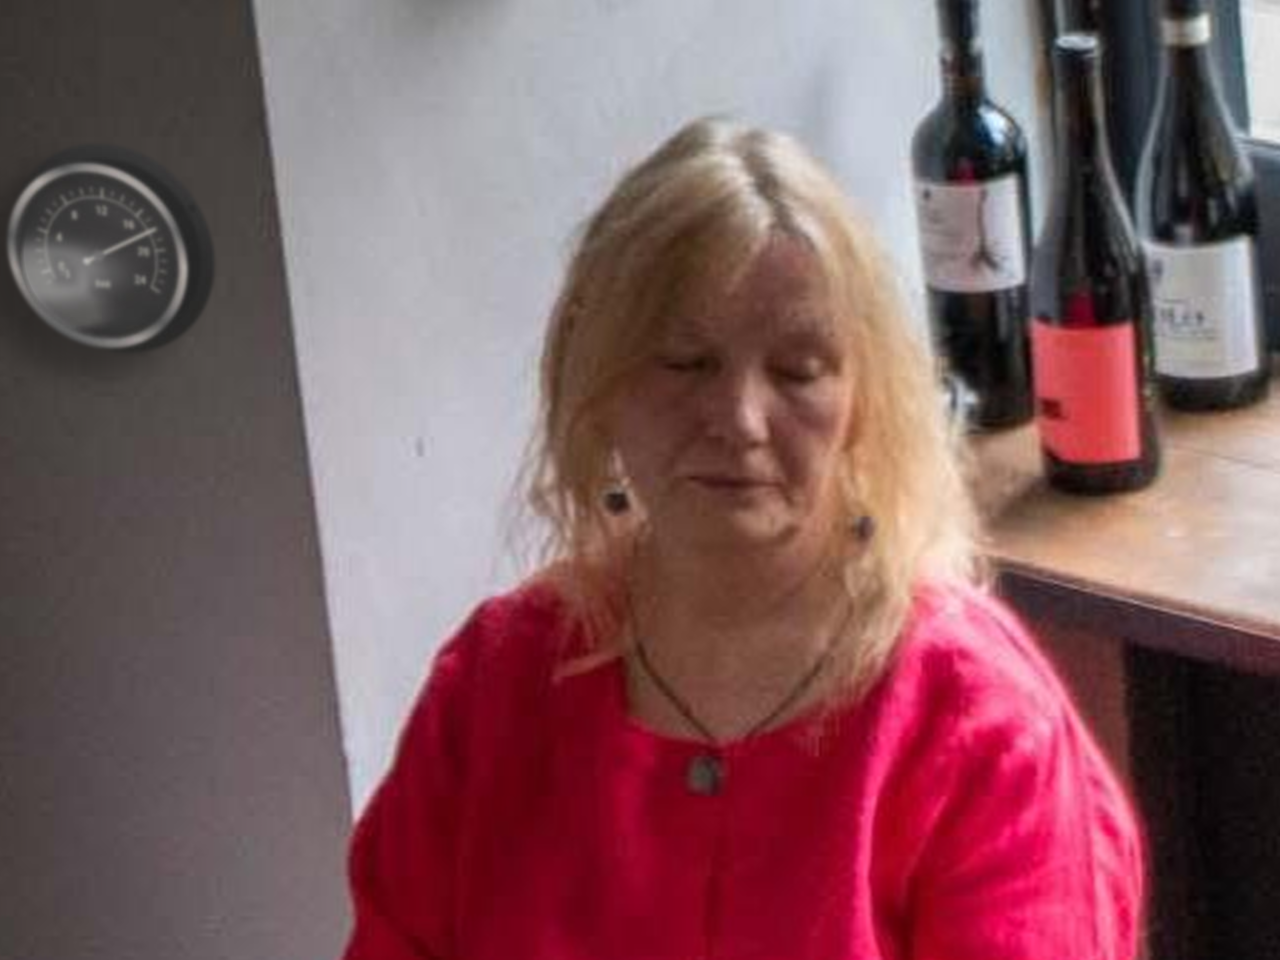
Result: 18 bar
